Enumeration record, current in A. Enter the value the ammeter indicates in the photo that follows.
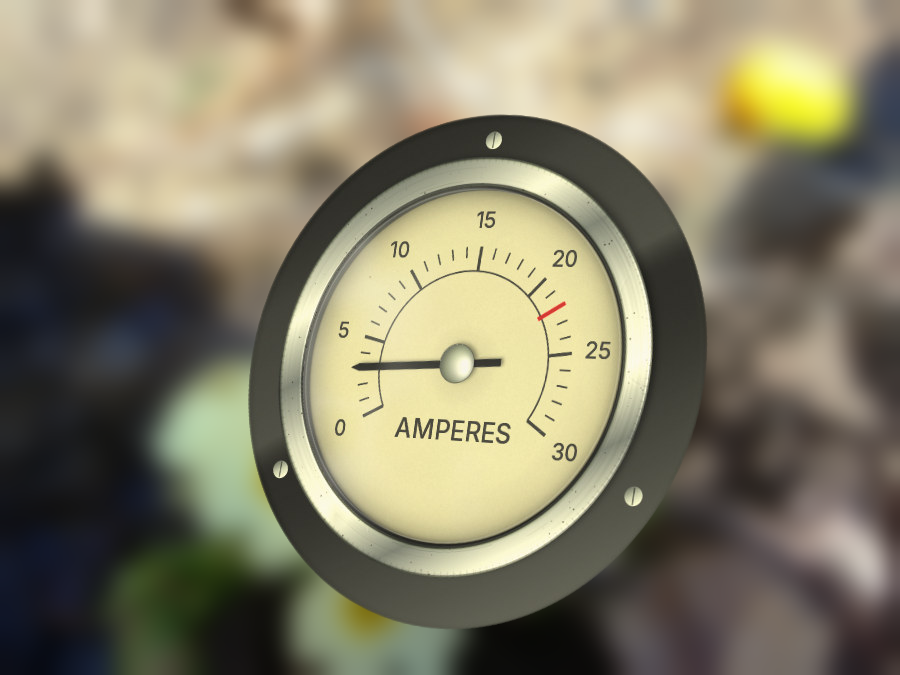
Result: 3 A
